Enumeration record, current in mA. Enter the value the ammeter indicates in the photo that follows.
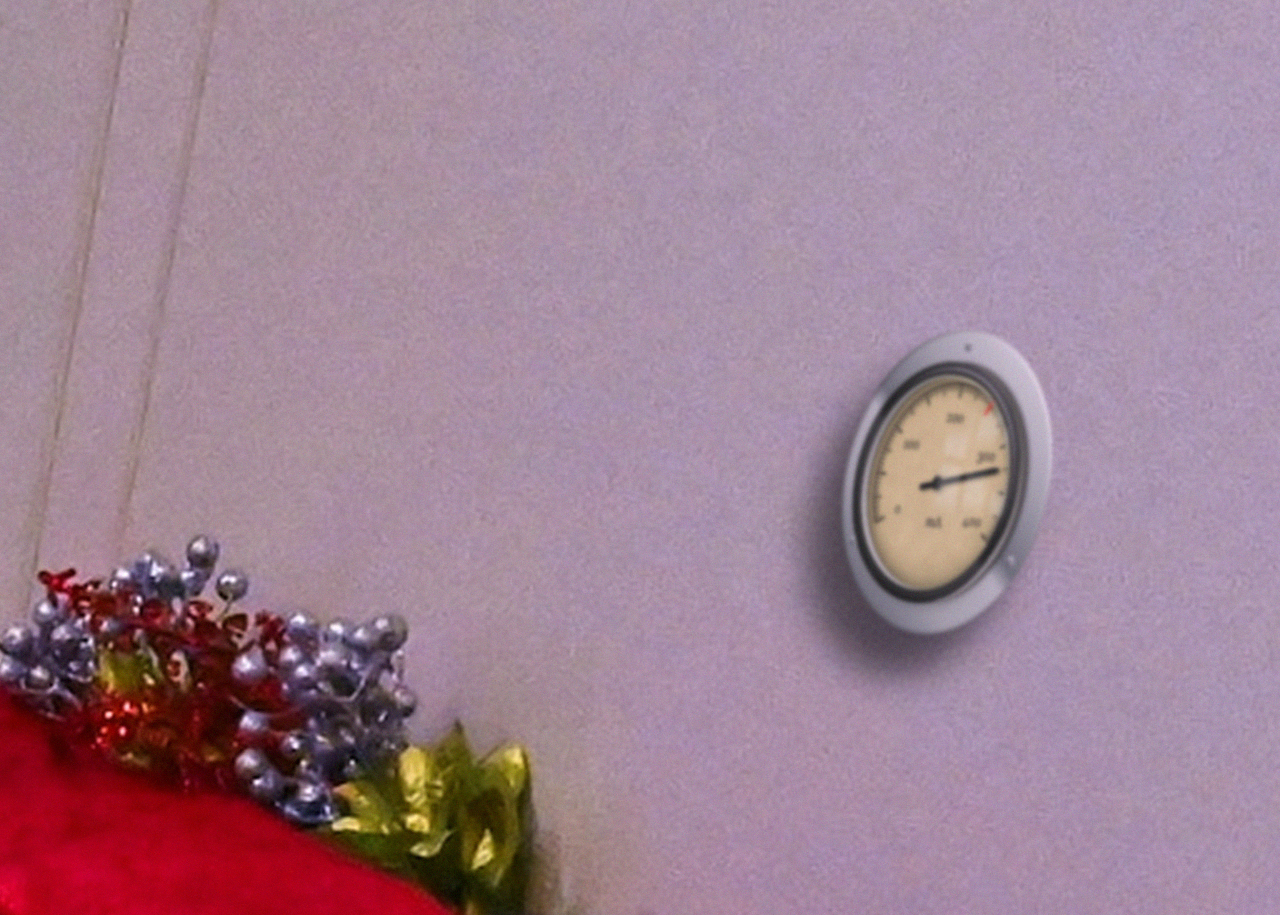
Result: 325 mA
